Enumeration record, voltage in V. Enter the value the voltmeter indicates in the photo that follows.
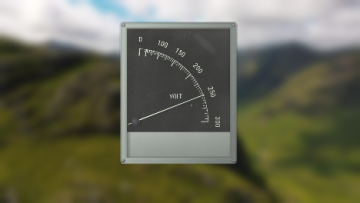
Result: 250 V
